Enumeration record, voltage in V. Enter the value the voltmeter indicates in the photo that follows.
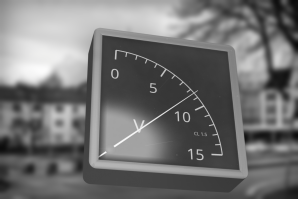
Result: 8.5 V
